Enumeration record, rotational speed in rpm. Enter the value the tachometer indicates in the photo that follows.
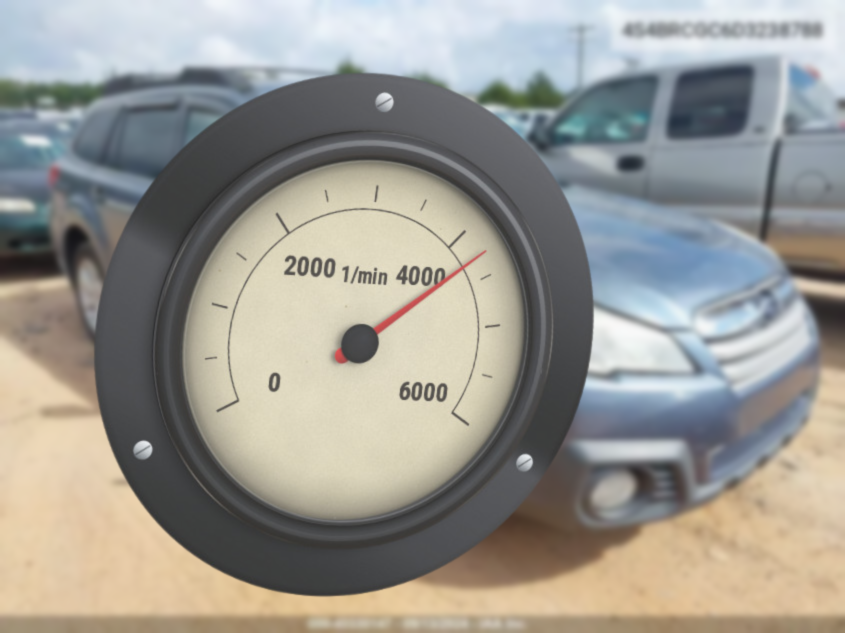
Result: 4250 rpm
